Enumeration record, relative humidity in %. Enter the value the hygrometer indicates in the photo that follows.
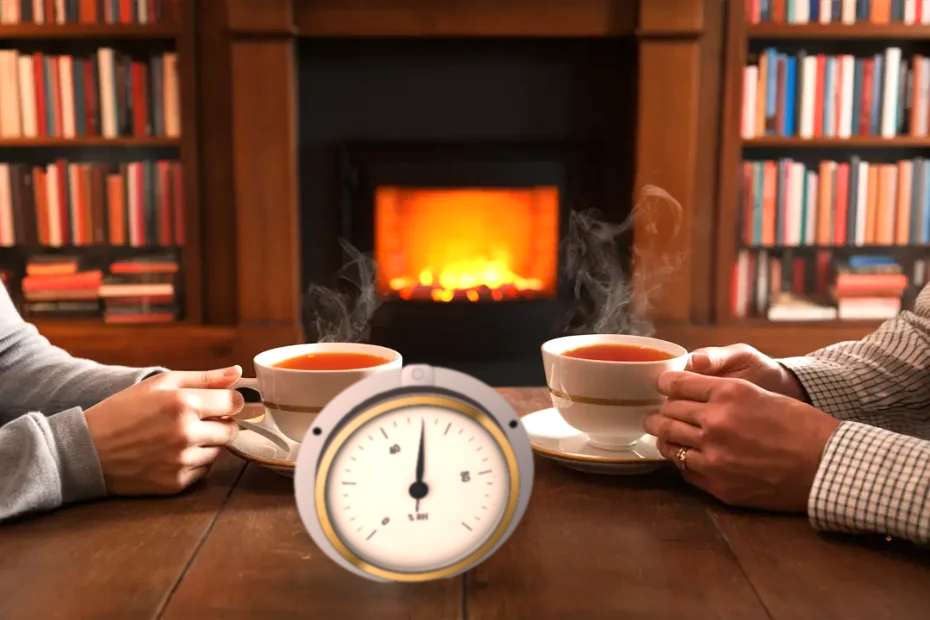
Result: 52 %
